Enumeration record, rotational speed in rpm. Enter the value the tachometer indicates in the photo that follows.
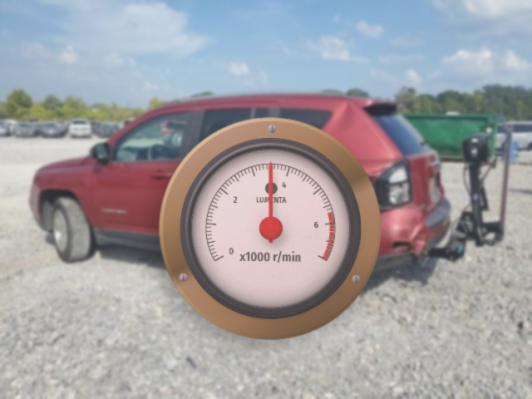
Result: 3500 rpm
